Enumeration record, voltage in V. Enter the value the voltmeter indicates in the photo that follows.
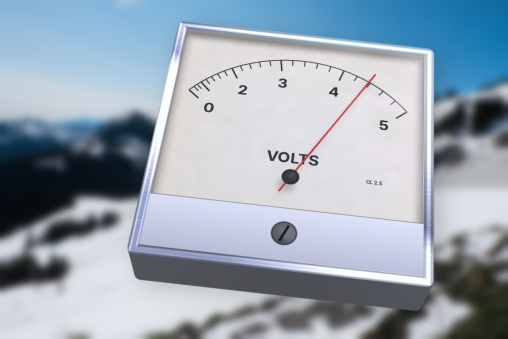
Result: 4.4 V
